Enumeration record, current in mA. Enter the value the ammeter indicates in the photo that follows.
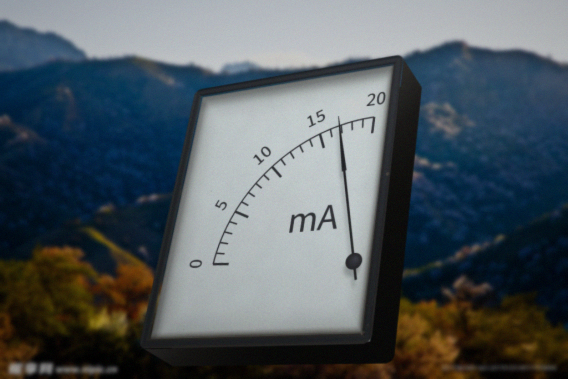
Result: 17 mA
